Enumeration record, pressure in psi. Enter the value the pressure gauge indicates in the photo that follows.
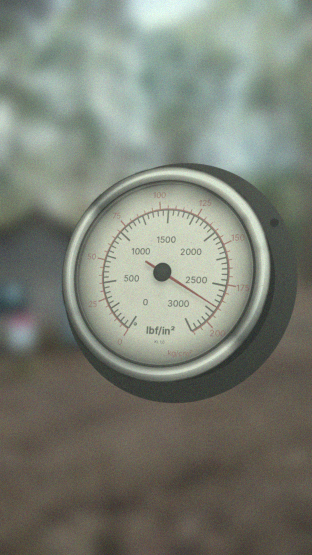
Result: 2700 psi
